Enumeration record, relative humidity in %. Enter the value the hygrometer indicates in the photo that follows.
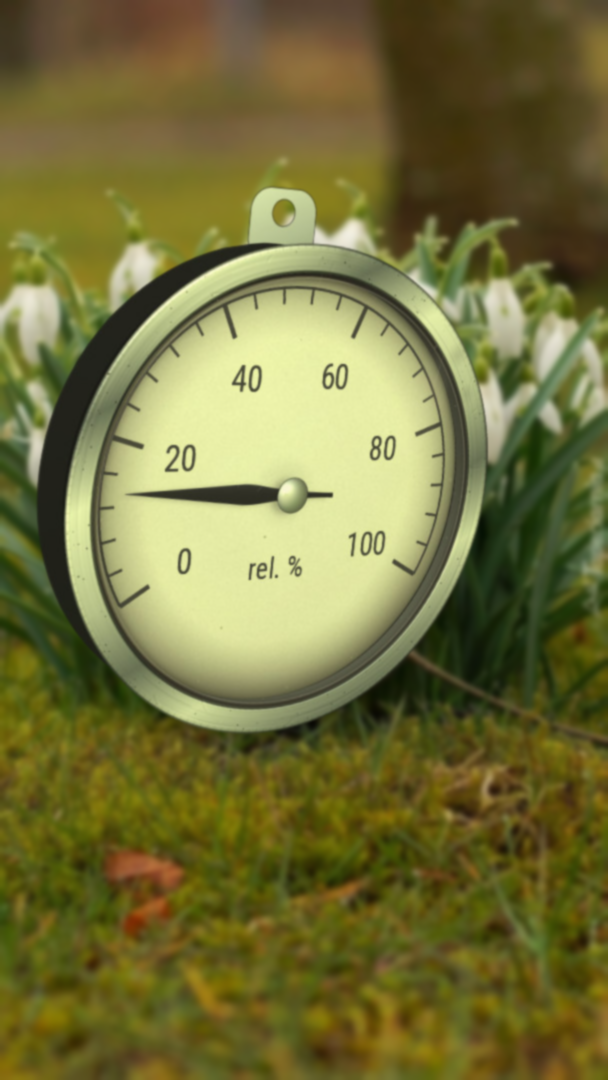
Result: 14 %
